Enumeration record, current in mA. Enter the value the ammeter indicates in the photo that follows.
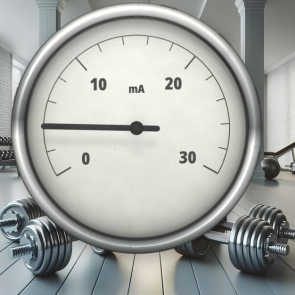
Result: 4 mA
